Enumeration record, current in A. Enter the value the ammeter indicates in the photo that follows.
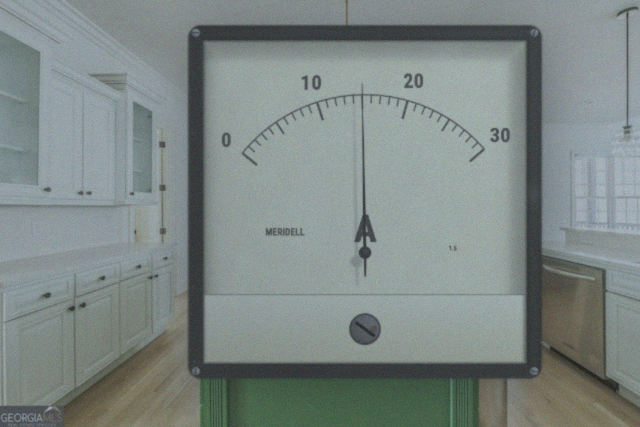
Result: 15 A
